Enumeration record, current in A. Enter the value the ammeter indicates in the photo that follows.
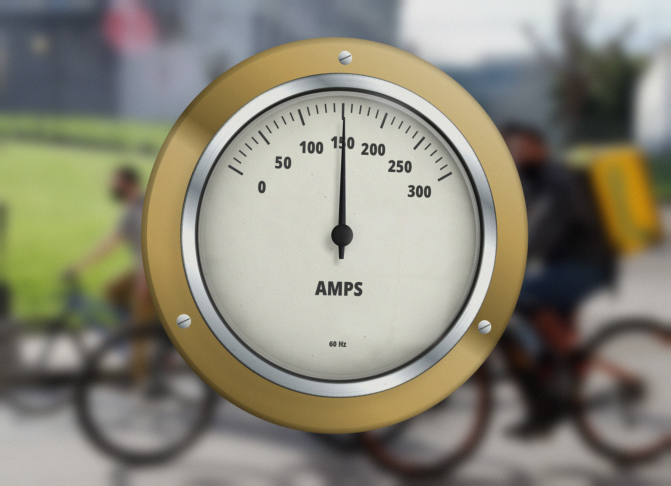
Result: 150 A
